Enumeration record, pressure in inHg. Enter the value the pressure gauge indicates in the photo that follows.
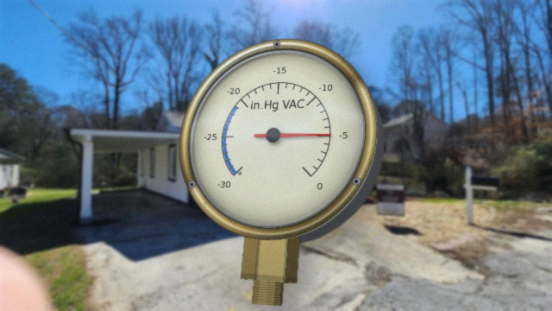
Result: -5 inHg
